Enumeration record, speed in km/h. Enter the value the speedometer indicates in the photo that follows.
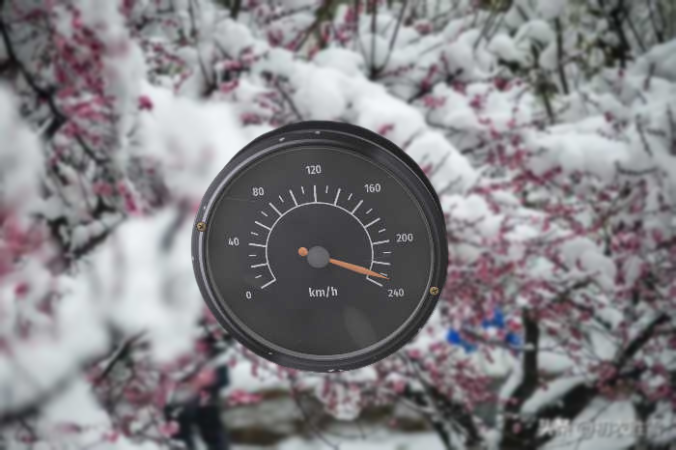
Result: 230 km/h
